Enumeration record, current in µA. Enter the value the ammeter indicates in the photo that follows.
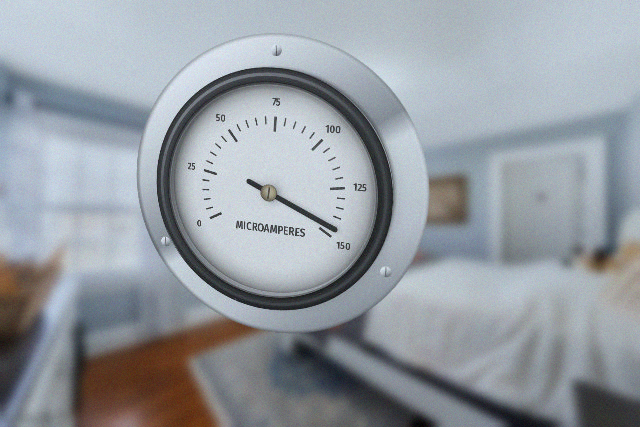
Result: 145 µA
